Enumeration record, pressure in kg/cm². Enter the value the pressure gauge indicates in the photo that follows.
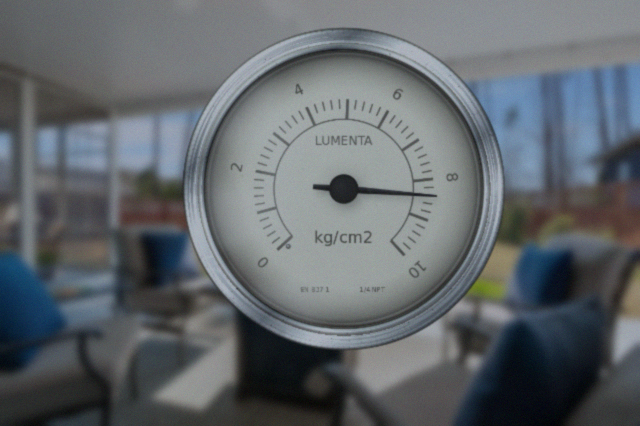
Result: 8.4 kg/cm²
